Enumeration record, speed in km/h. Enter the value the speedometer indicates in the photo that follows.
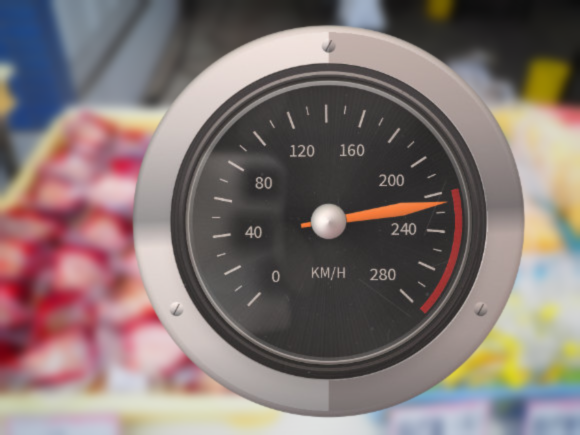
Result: 225 km/h
